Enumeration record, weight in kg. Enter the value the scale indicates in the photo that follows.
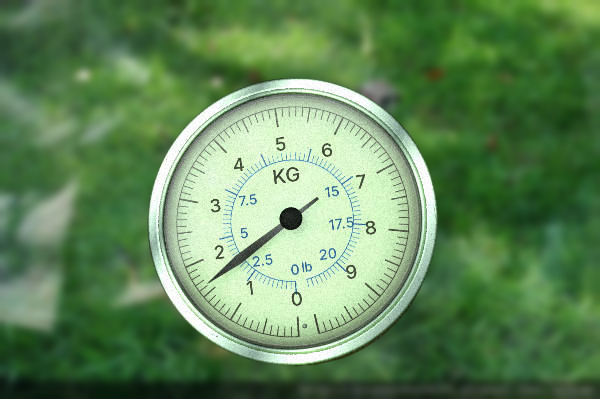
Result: 1.6 kg
